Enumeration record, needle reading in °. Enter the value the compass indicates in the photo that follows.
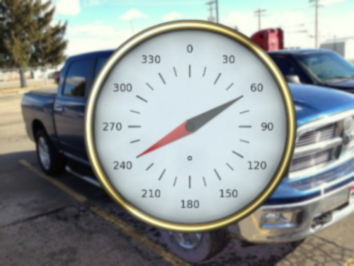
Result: 240 °
